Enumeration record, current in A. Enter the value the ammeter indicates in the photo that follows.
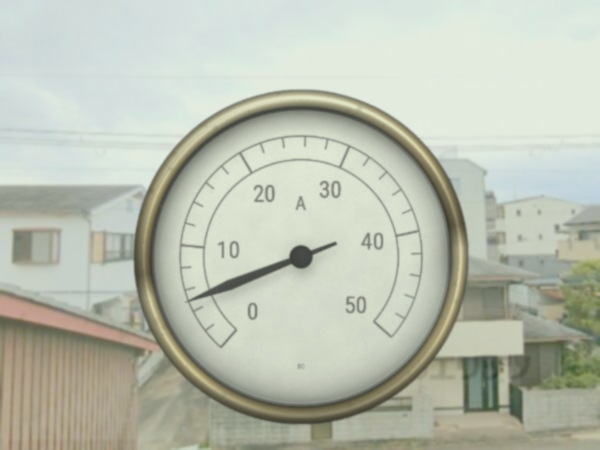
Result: 5 A
